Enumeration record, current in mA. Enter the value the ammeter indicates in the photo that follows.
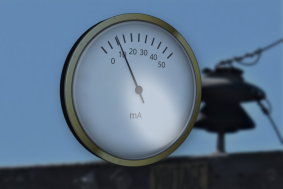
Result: 10 mA
